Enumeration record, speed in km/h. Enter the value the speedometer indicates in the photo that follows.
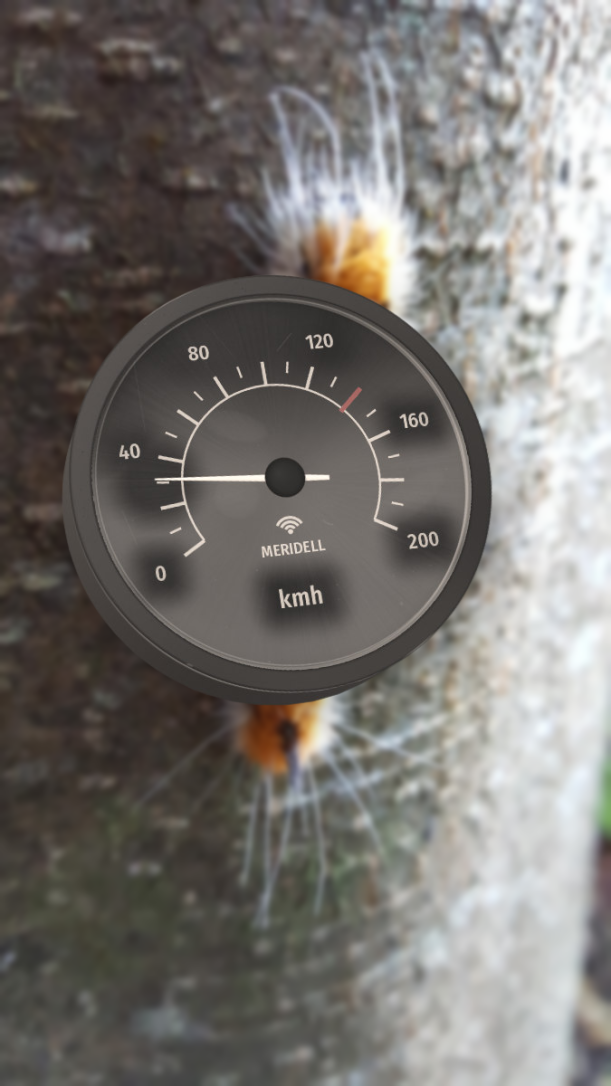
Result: 30 km/h
